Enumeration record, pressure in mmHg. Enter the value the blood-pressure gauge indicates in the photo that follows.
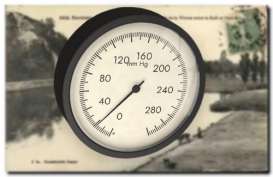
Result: 20 mmHg
